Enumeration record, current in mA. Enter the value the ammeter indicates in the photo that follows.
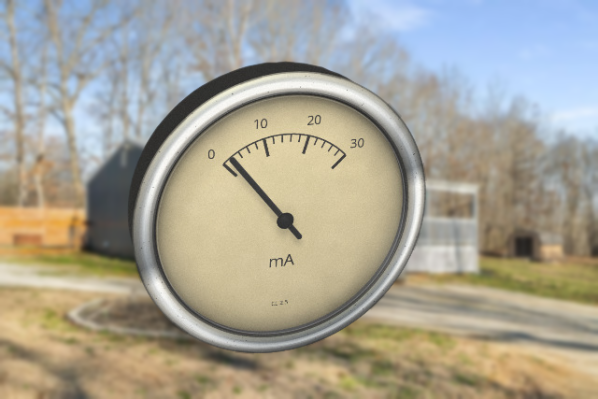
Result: 2 mA
